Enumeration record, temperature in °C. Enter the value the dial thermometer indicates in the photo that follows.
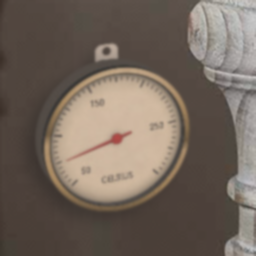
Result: 75 °C
